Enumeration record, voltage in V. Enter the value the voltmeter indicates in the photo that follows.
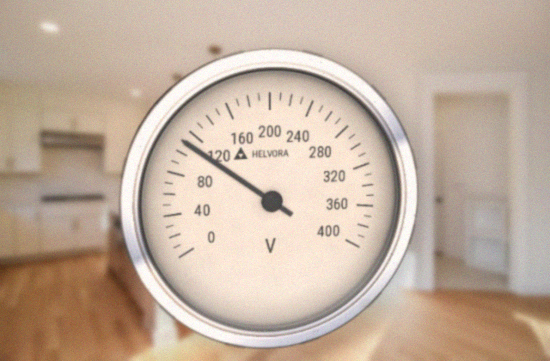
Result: 110 V
